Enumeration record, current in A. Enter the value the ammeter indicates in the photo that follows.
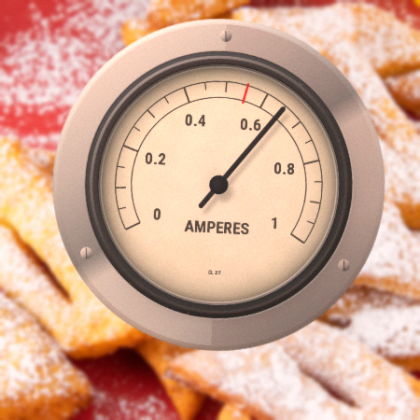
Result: 0.65 A
